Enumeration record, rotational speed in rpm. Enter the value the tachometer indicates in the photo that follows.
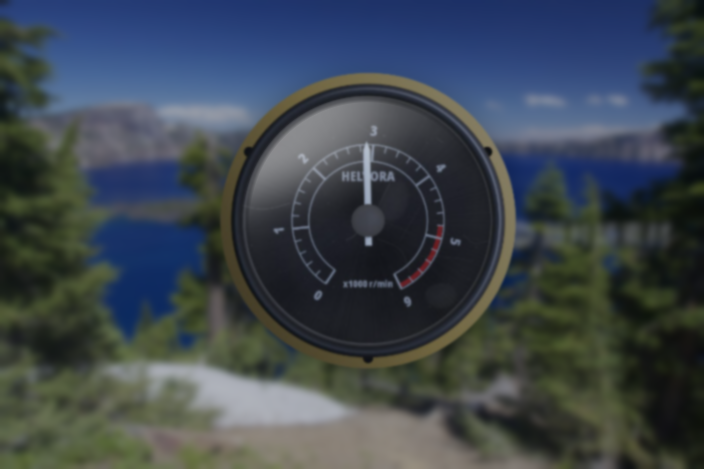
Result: 2900 rpm
